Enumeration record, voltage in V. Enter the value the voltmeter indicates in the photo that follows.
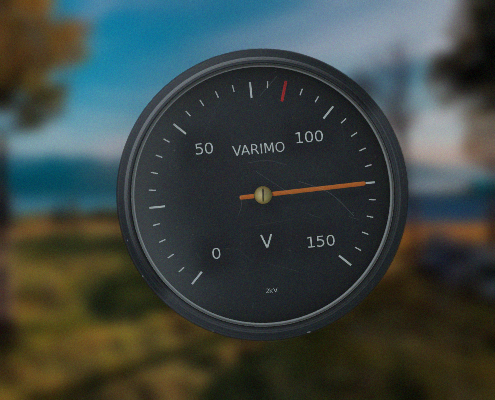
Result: 125 V
